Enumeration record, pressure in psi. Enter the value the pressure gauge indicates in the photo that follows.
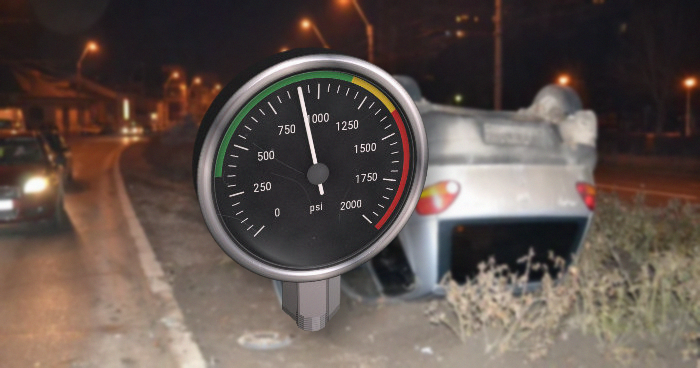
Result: 900 psi
